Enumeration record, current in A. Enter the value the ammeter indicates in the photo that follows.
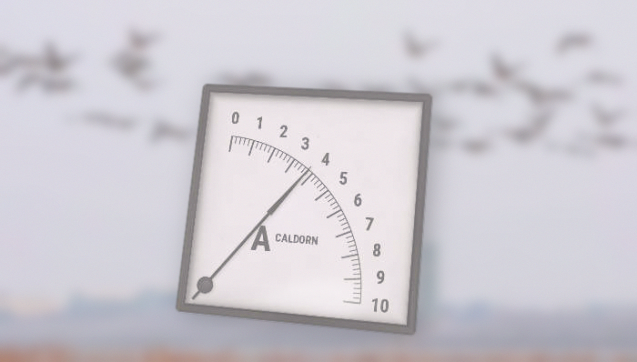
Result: 3.8 A
